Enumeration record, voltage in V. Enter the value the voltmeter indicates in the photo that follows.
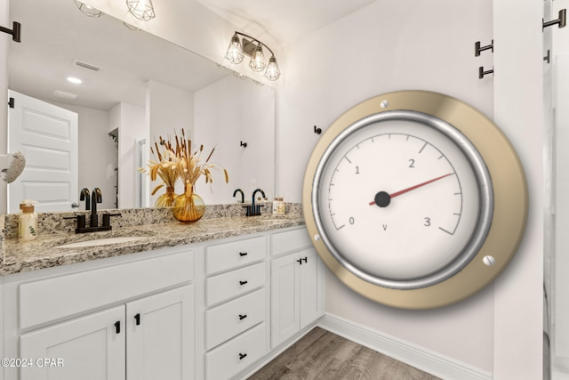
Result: 2.4 V
